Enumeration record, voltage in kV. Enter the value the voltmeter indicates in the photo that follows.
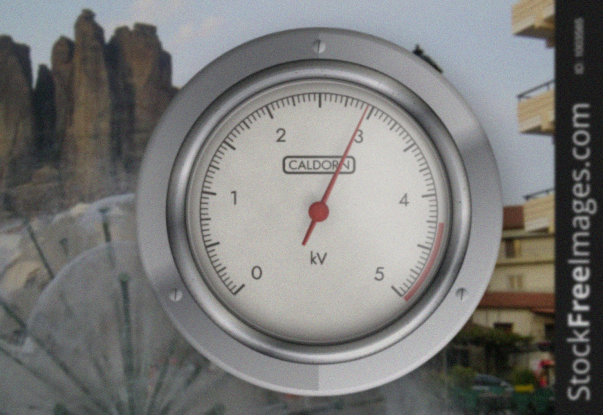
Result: 2.95 kV
